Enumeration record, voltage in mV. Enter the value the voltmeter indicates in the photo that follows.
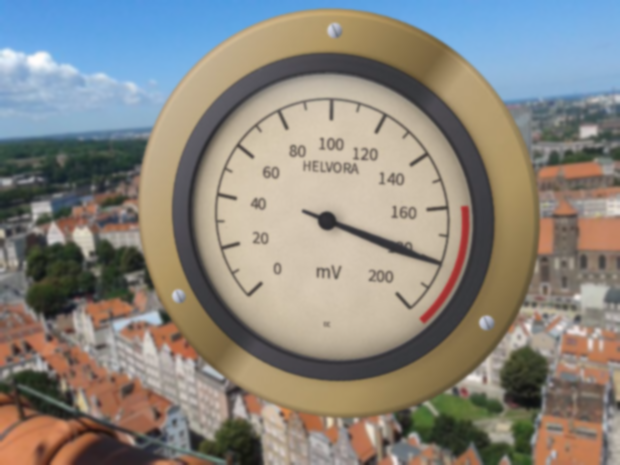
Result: 180 mV
